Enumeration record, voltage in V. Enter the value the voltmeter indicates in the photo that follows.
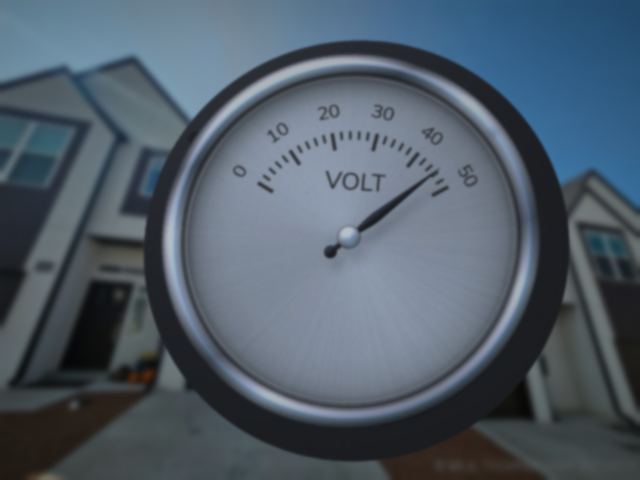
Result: 46 V
